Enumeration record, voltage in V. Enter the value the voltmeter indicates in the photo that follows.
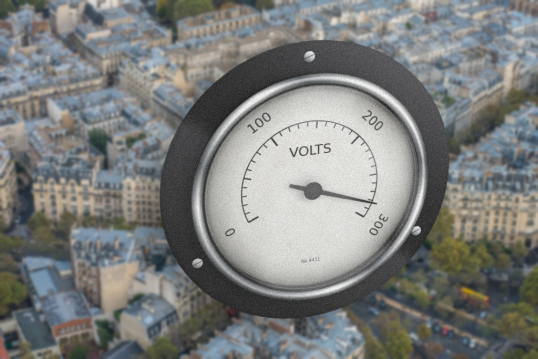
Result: 280 V
